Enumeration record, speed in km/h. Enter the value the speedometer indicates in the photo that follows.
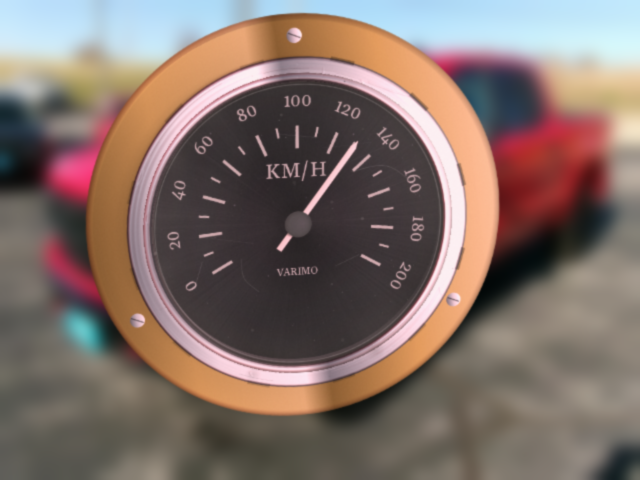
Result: 130 km/h
